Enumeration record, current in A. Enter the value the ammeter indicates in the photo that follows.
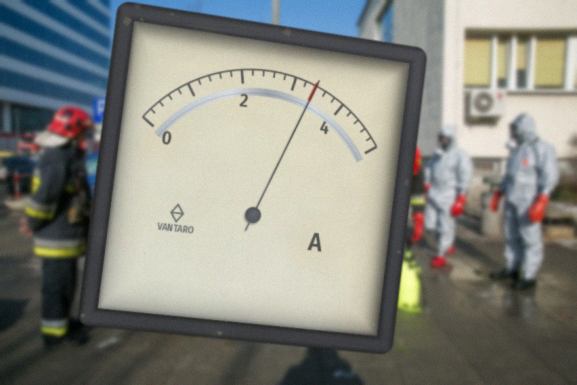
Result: 3.4 A
